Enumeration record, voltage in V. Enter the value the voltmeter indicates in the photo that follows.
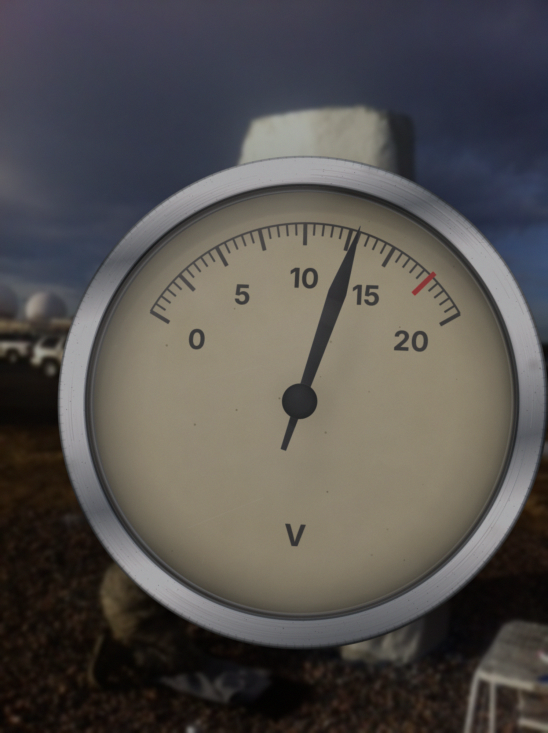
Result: 13 V
